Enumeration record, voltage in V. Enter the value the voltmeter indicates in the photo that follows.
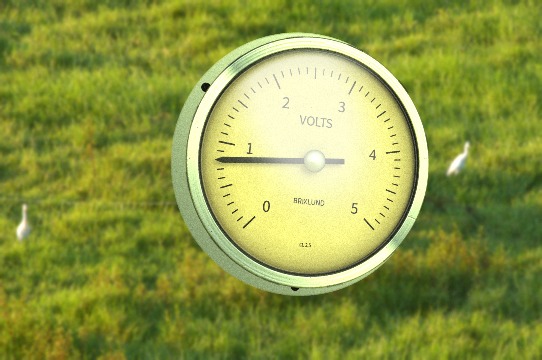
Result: 0.8 V
